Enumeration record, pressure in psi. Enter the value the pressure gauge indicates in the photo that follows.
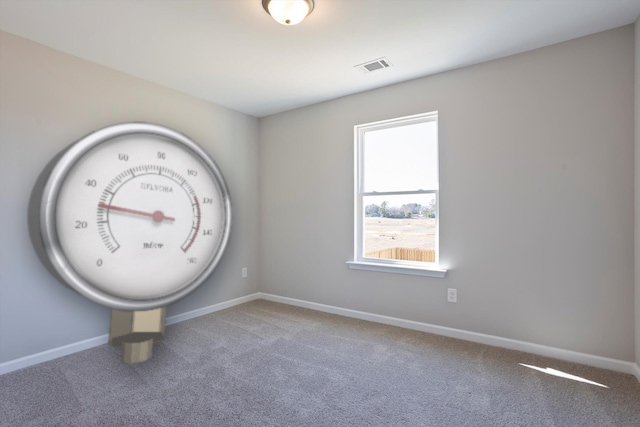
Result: 30 psi
